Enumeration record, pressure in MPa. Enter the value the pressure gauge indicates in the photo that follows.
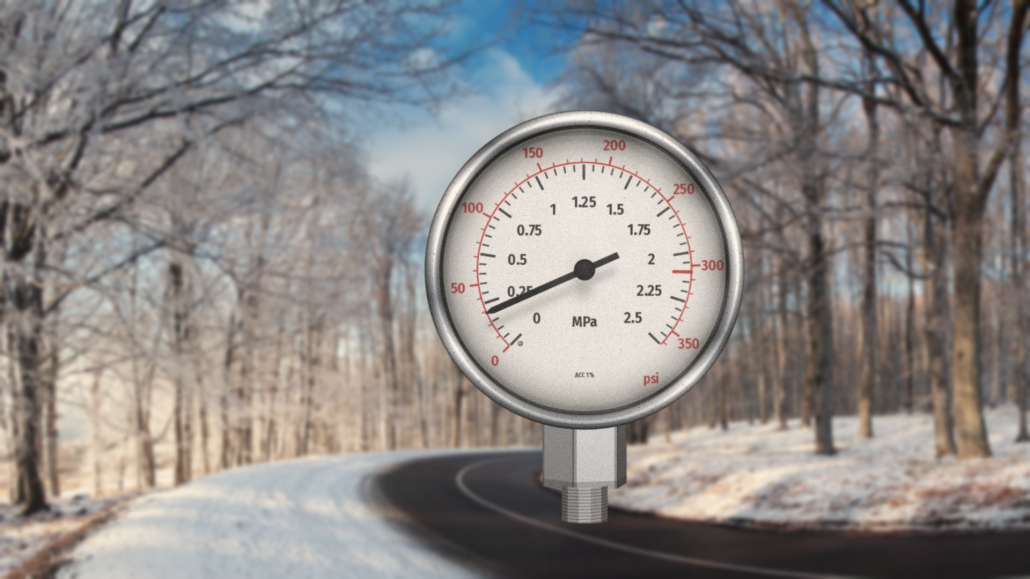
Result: 0.2 MPa
